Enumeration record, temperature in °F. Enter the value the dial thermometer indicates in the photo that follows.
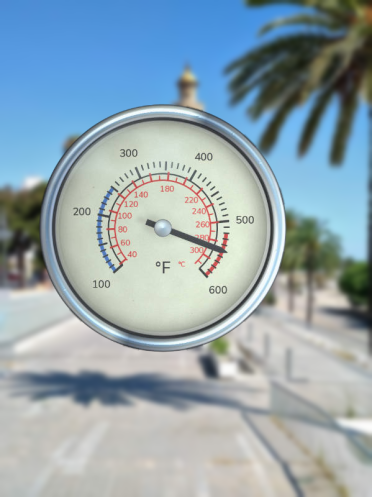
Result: 550 °F
